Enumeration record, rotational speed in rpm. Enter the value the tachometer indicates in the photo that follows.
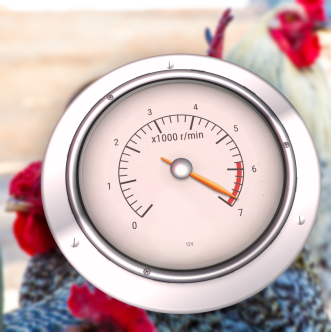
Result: 6800 rpm
